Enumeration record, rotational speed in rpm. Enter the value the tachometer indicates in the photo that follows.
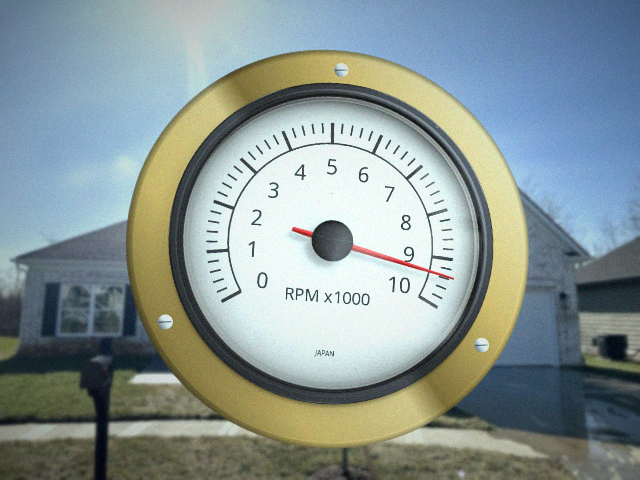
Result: 9400 rpm
